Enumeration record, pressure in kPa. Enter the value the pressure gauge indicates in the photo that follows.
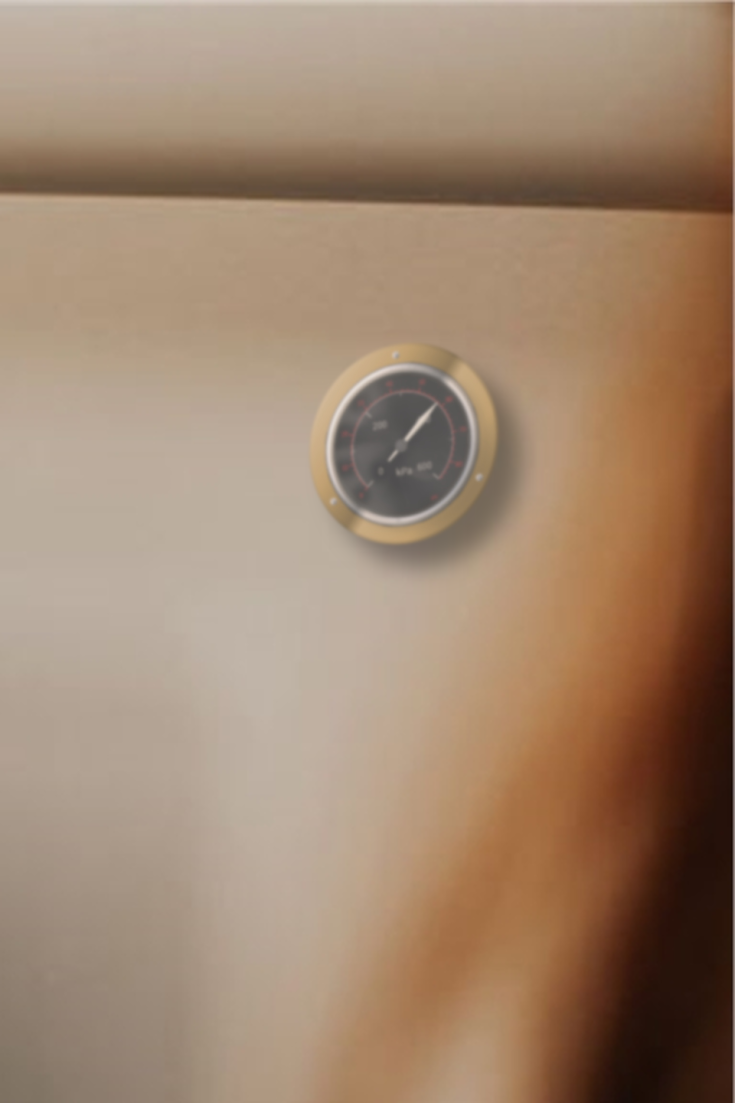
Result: 400 kPa
